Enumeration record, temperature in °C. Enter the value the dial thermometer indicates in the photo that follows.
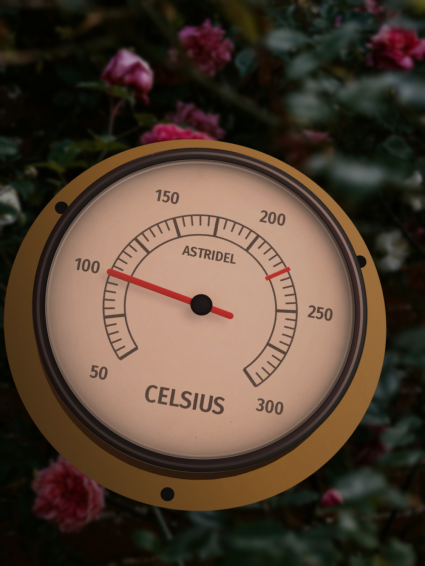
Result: 100 °C
